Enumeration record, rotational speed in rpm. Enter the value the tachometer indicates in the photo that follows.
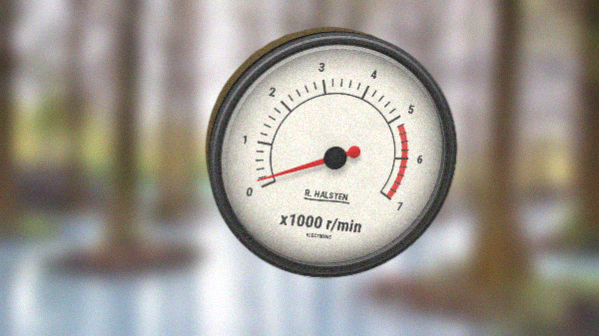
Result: 200 rpm
